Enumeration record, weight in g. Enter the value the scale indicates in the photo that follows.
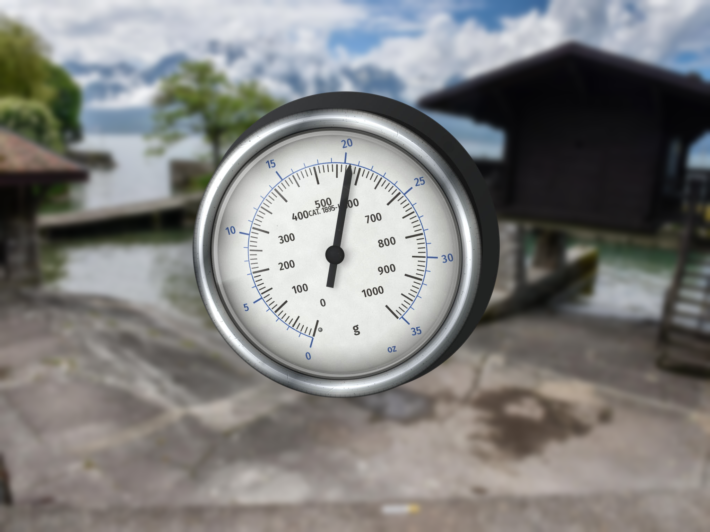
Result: 580 g
